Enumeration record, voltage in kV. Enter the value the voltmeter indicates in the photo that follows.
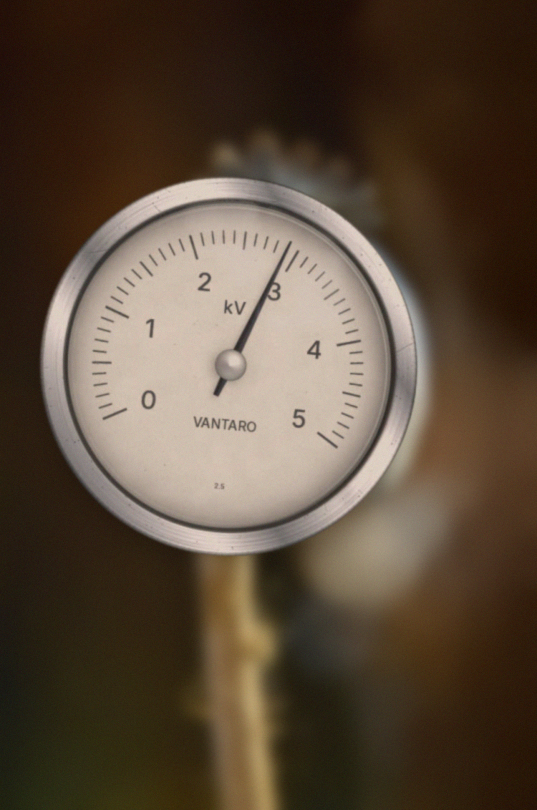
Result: 2.9 kV
